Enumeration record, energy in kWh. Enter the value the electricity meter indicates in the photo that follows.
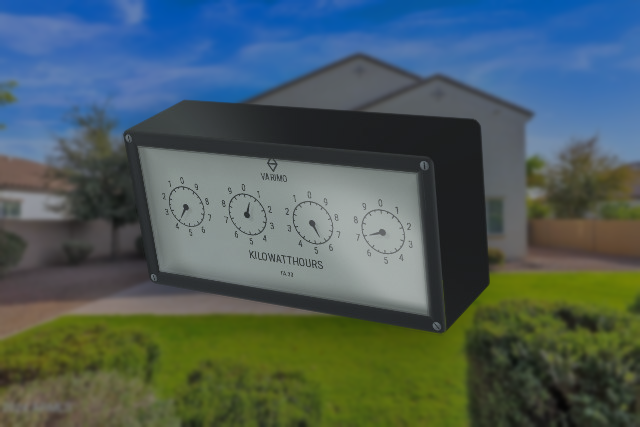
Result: 4057 kWh
